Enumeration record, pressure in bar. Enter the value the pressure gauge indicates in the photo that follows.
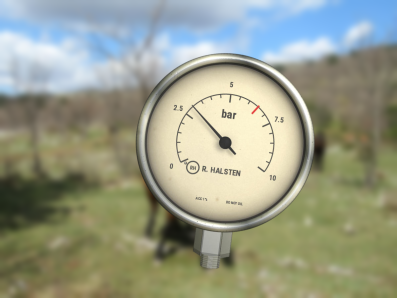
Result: 3 bar
